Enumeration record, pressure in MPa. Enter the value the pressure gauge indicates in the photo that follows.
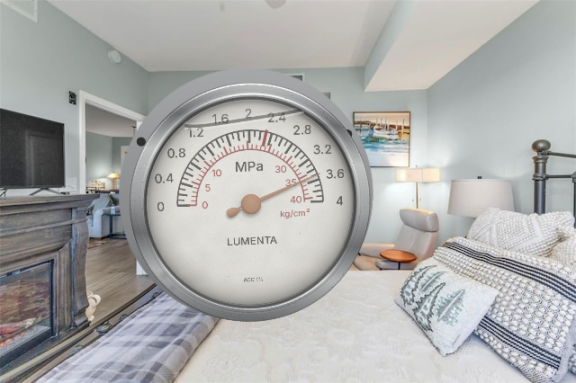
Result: 3.5 MPa
